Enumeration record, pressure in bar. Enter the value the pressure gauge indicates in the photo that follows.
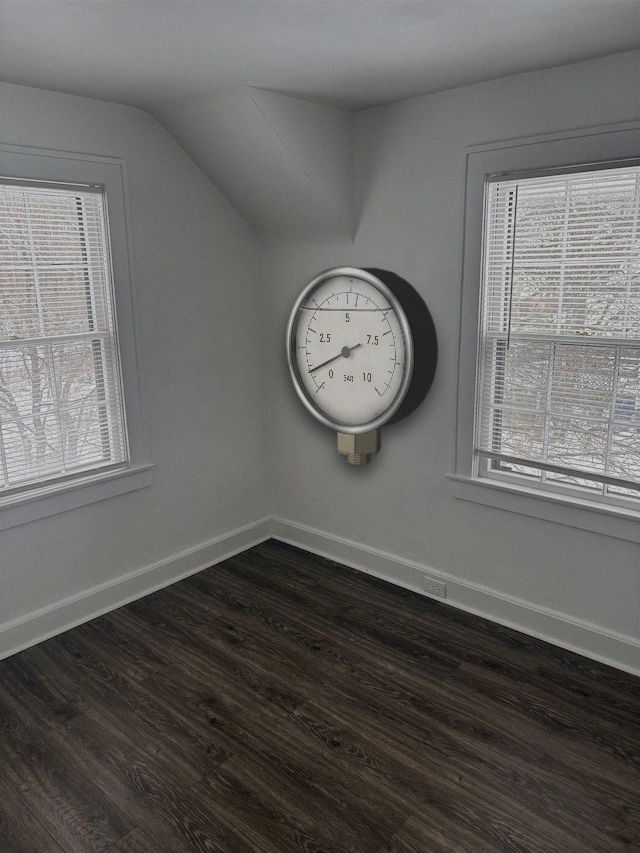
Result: 0.75 bar
